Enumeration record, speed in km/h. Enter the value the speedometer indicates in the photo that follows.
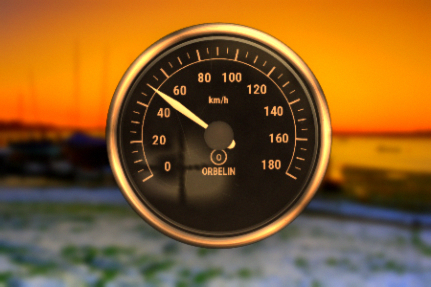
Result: 50 km/h
